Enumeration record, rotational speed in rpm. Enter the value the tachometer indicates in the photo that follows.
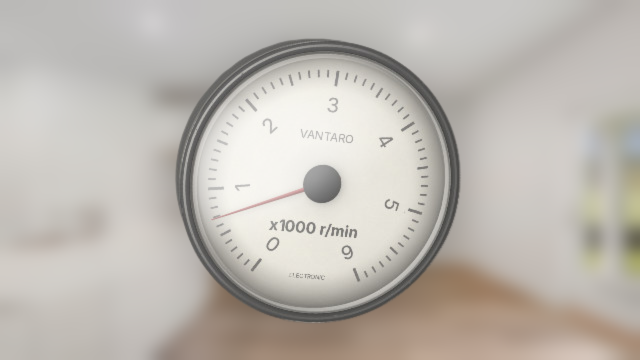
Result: 700 rpm
